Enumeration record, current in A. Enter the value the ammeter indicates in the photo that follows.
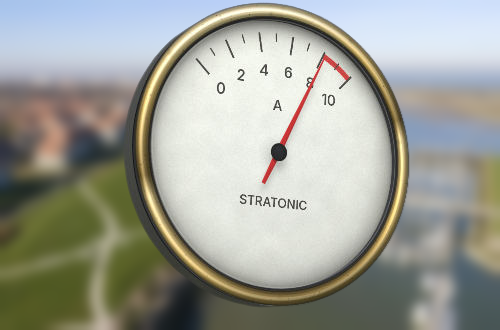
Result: 8 A
